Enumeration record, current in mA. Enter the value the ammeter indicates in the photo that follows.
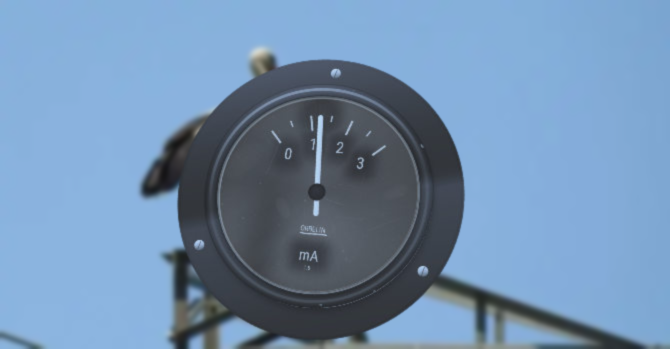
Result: 1.25 mA
